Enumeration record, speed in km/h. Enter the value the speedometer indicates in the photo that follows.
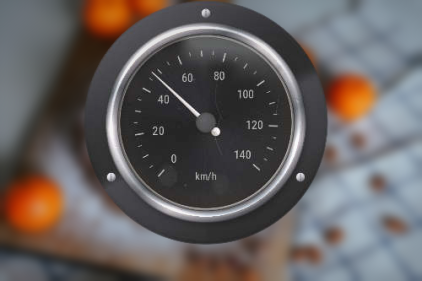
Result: 47.5 km/h
